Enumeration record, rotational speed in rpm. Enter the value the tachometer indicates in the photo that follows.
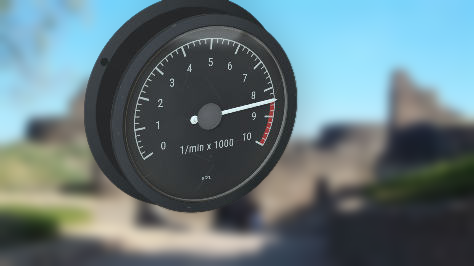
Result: 8400 rpm
